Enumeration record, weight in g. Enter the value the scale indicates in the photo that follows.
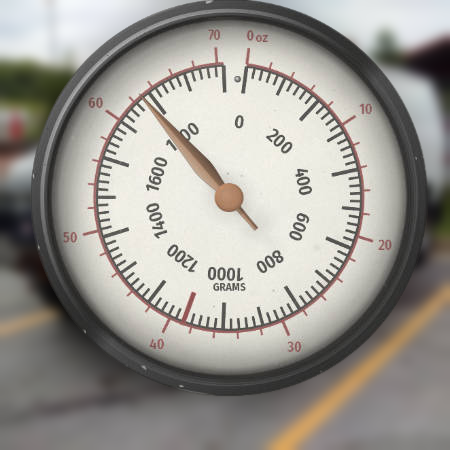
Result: 1780 g
